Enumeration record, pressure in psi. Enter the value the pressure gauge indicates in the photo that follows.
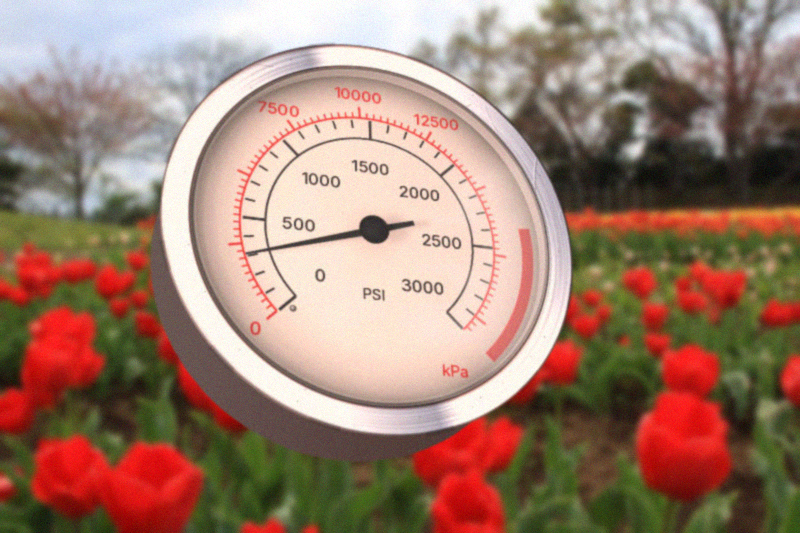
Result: 300 psi
